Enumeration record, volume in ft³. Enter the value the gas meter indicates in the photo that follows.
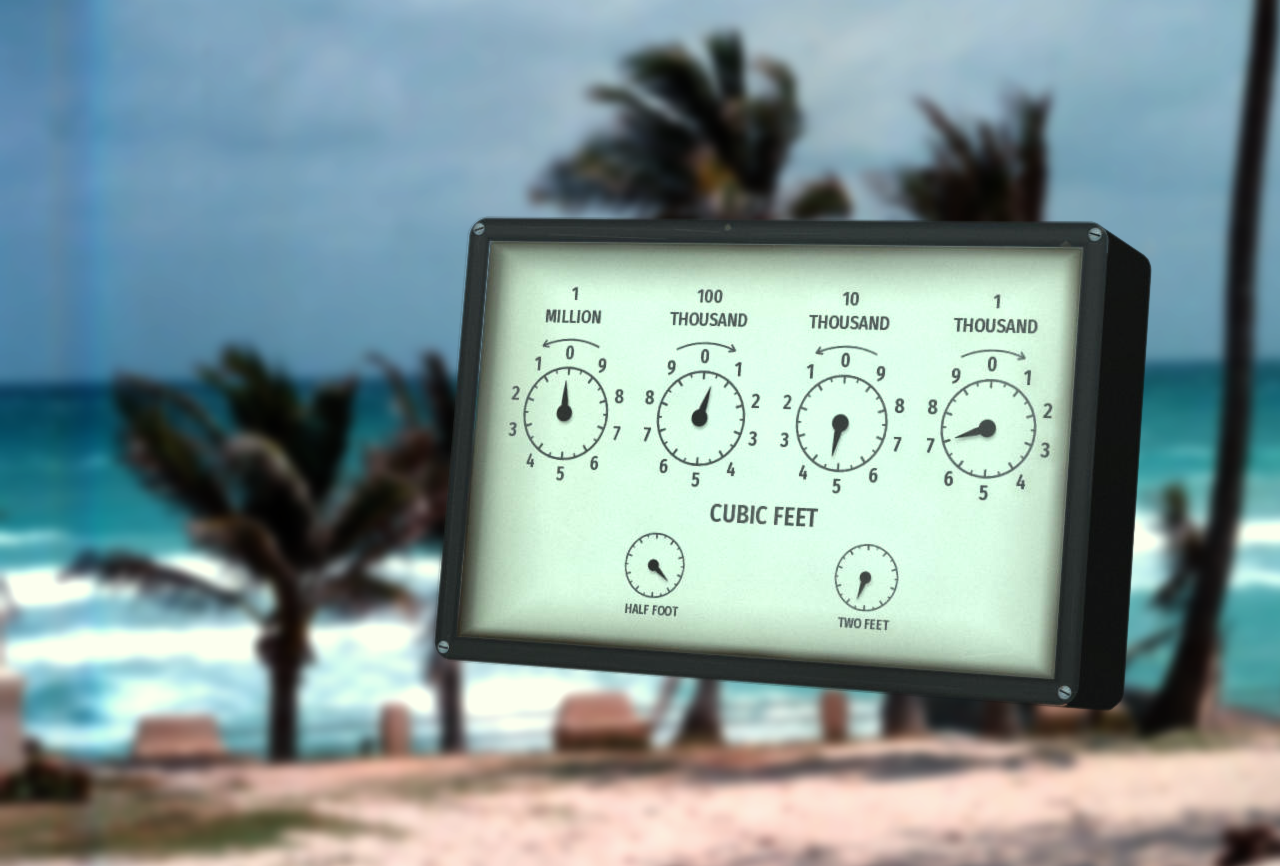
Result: 4700 ft³
